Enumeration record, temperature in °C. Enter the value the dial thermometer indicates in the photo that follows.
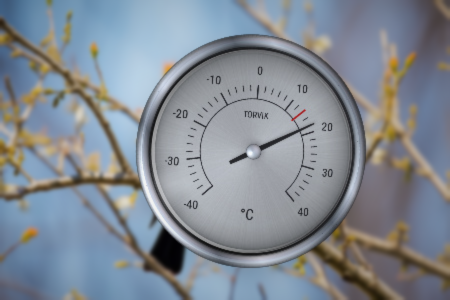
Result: 18 °C
